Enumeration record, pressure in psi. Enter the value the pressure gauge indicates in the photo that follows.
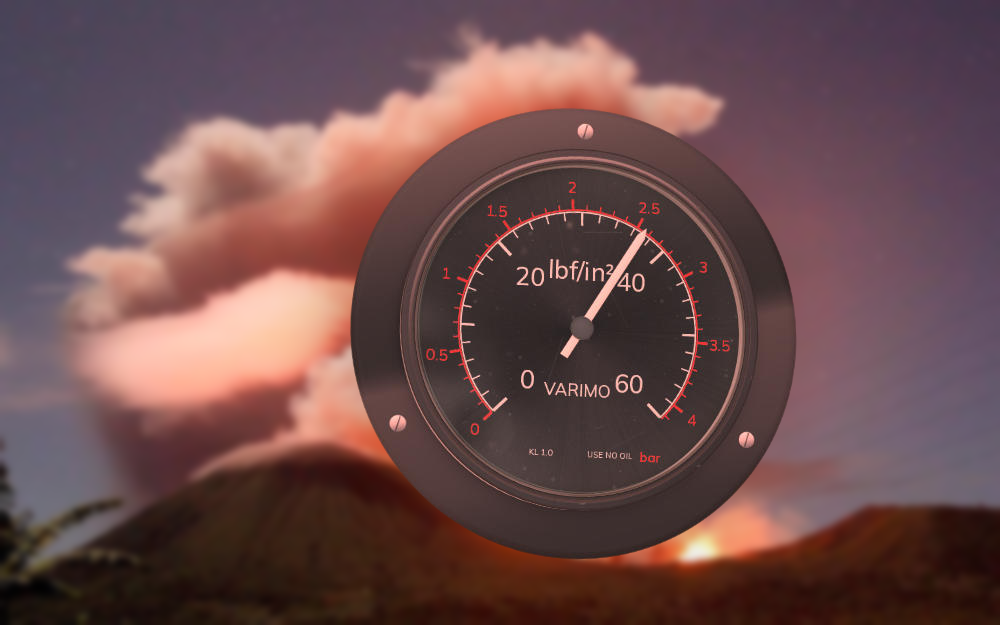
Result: 37 psi
